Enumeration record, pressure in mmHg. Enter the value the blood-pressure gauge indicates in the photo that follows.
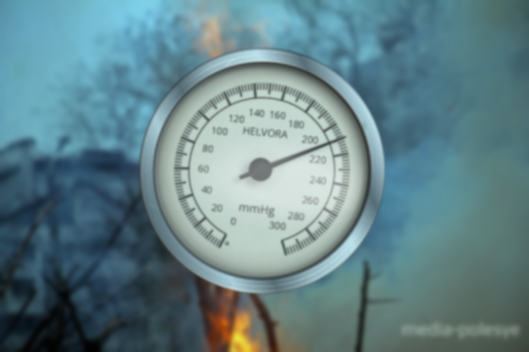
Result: 210 mmHg
